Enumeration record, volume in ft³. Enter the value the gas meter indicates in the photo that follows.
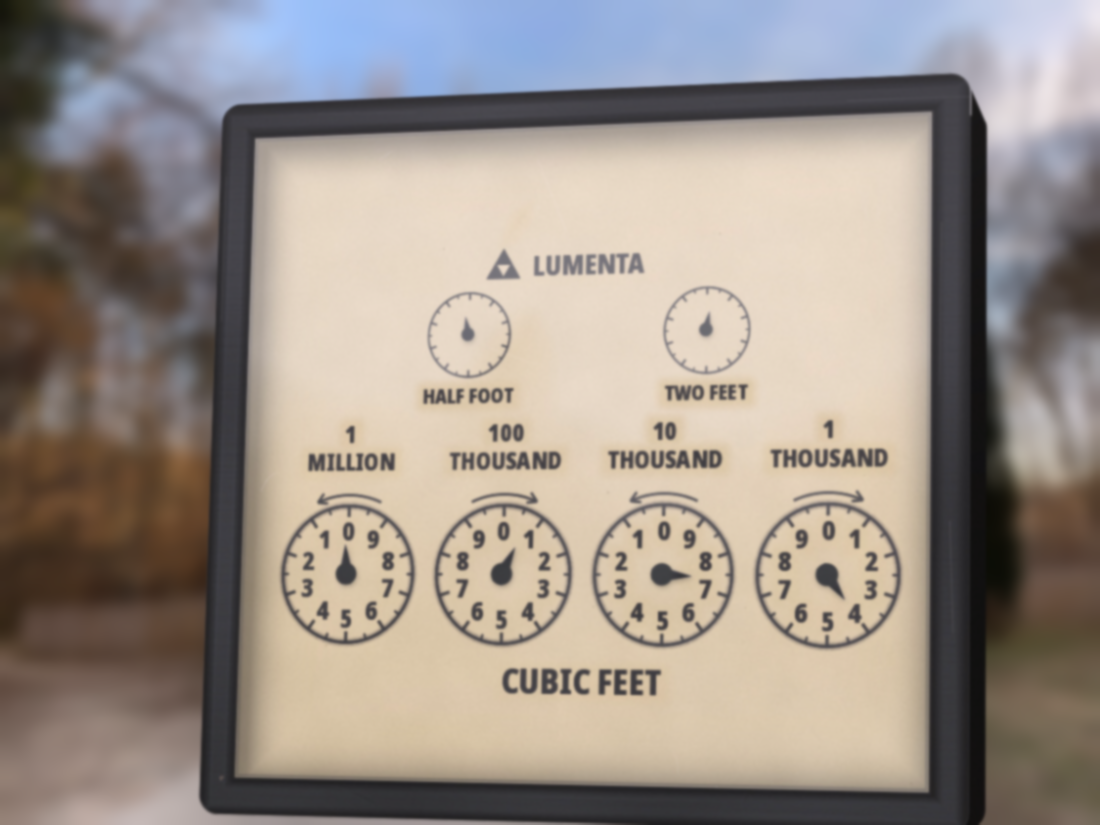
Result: 7400 ft³
